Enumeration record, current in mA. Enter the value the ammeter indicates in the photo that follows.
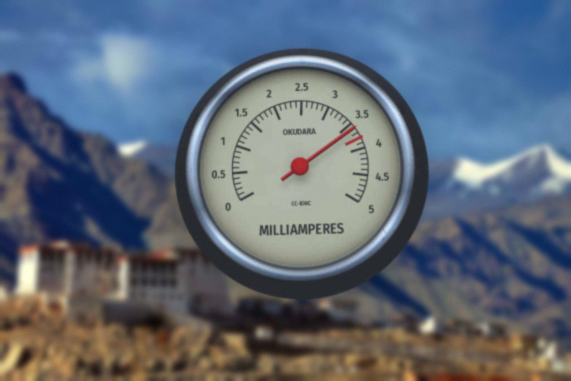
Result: 3.6 mA
